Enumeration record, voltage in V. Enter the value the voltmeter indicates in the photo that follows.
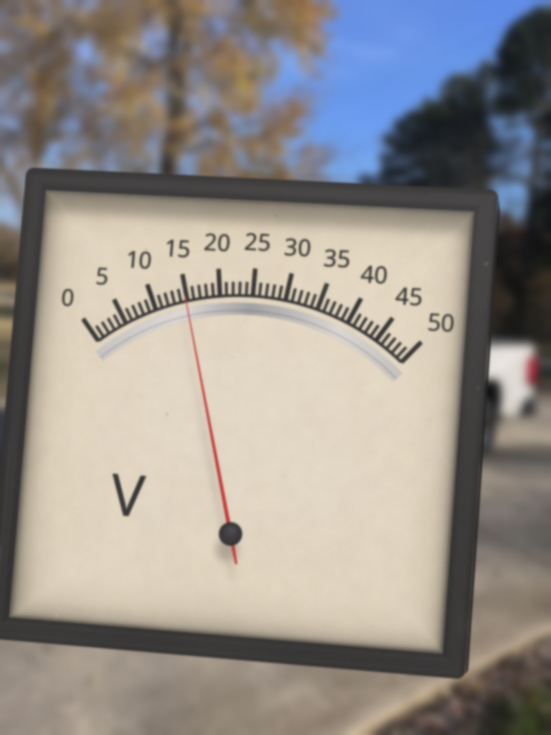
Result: 15 V
